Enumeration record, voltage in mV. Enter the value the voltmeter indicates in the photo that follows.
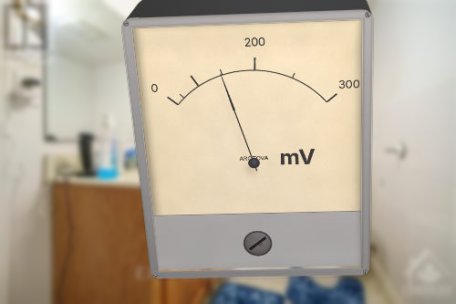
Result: 150 mV
